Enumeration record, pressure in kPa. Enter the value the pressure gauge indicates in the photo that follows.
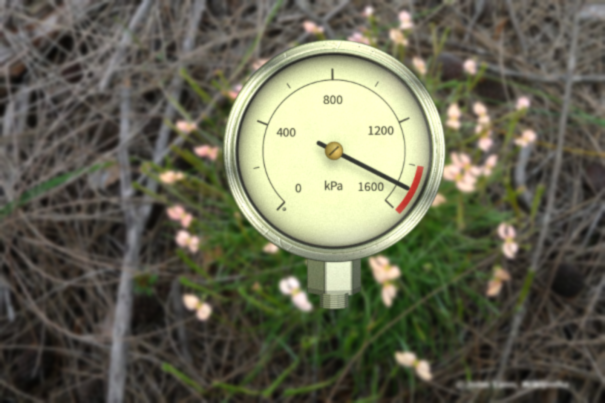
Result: 1500 kPa
